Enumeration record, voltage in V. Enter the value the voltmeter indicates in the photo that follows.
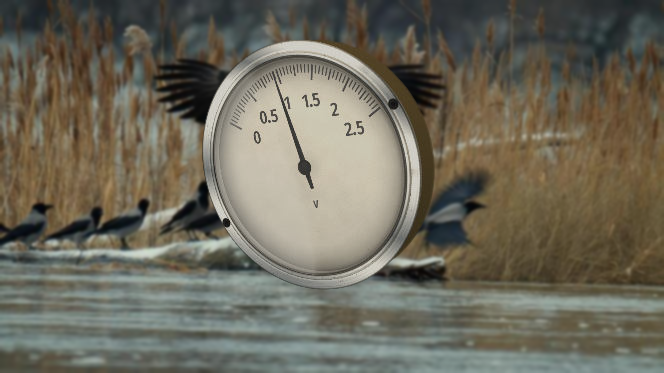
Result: 1 V
